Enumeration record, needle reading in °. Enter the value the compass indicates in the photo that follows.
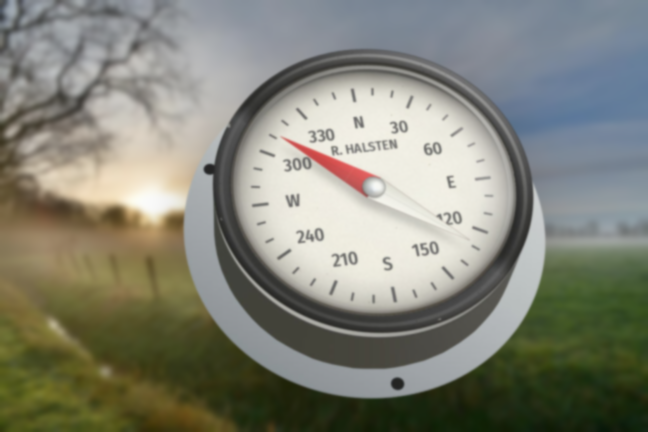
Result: 310 °
